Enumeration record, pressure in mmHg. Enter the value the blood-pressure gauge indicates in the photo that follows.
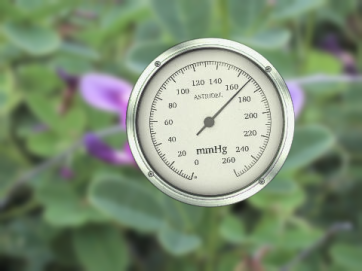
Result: 170 mmHg
